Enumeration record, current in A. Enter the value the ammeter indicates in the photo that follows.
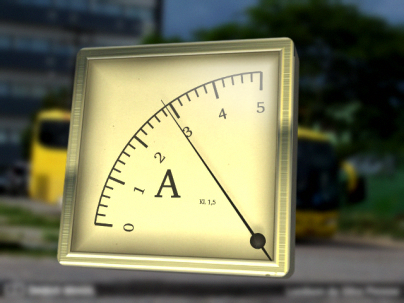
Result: 2.9 A
